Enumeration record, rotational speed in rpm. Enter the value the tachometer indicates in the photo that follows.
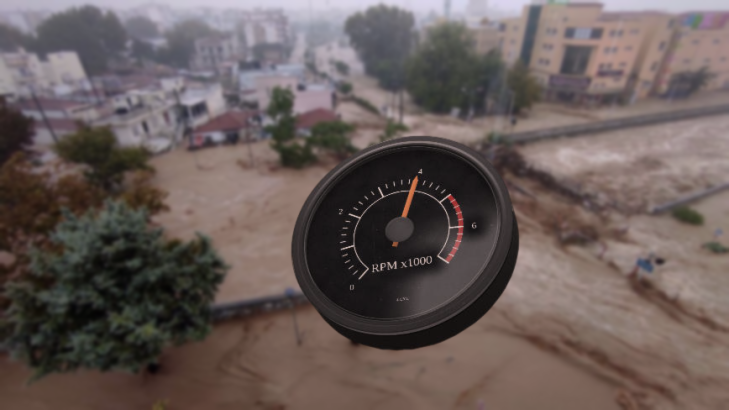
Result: 4000 rpm
